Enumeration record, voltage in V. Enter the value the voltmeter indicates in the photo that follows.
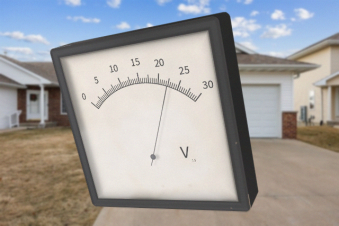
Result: 22.5 V
